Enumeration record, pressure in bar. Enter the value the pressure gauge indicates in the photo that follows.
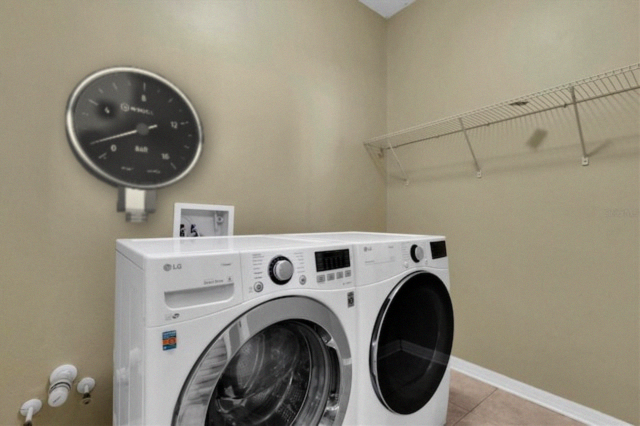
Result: 1 bar
